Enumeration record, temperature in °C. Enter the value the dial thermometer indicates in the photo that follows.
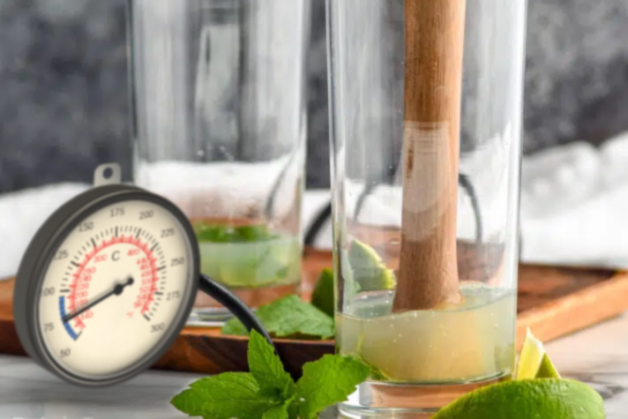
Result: 75 °C
